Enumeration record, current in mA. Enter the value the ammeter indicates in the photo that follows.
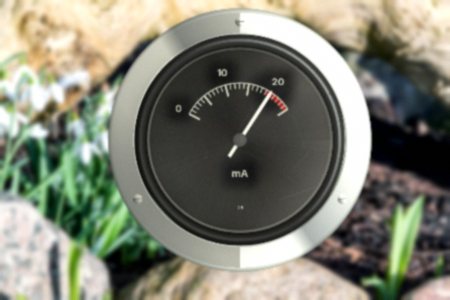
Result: 20 mA
